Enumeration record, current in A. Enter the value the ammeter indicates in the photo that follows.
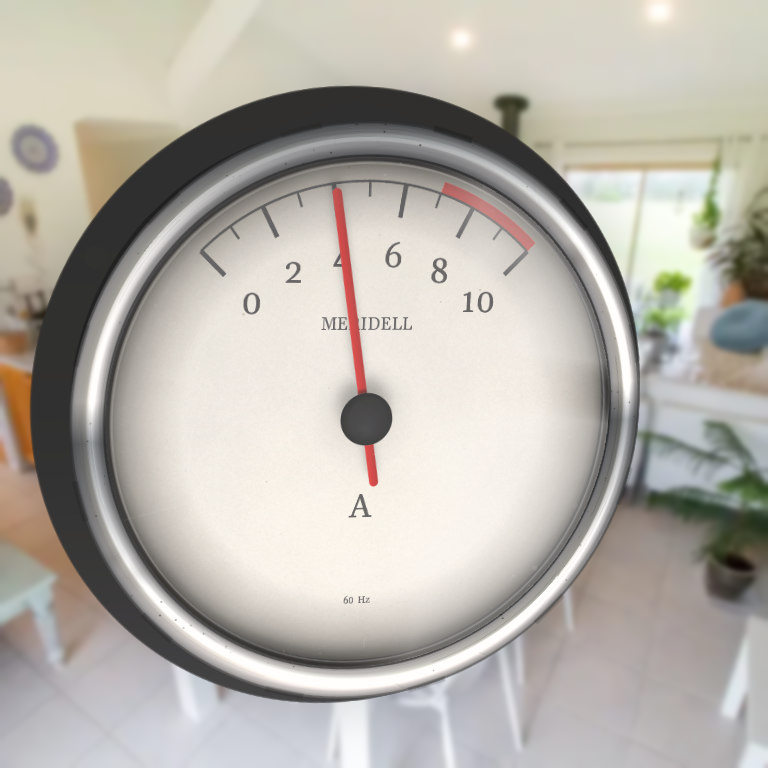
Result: 4 A
